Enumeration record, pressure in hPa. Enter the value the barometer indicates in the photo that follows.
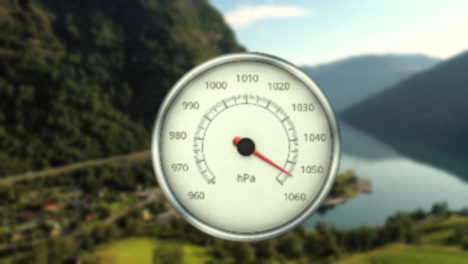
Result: 1055 hPa
